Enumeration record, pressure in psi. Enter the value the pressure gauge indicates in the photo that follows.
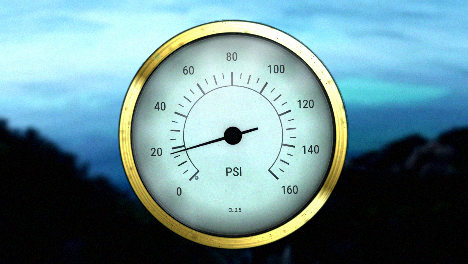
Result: 17.5 psi
